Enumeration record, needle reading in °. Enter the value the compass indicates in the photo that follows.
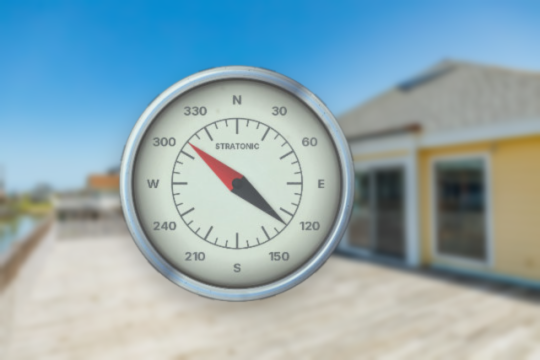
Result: 310 °
